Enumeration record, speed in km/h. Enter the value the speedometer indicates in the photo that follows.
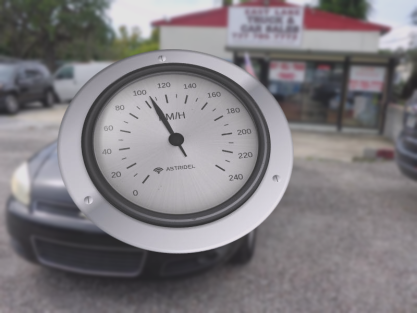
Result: 105 km/h
